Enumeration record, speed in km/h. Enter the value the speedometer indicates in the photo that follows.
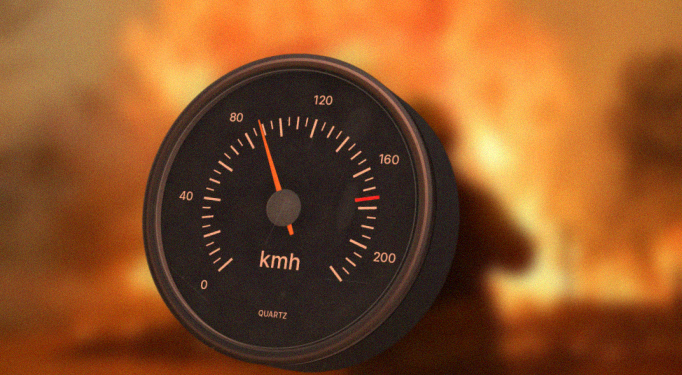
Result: 90 km/h
